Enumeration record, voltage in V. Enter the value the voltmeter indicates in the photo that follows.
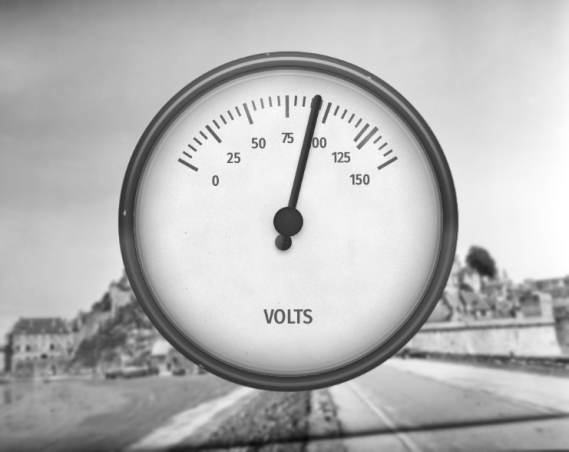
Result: 92.5 V
